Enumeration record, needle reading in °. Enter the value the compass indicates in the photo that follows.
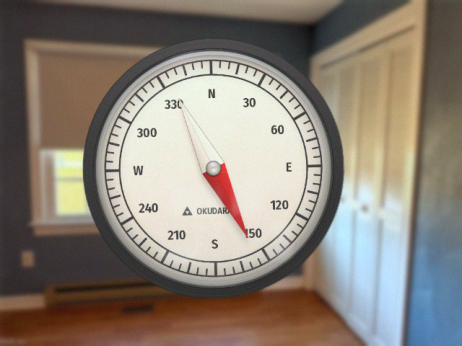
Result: 155 °
